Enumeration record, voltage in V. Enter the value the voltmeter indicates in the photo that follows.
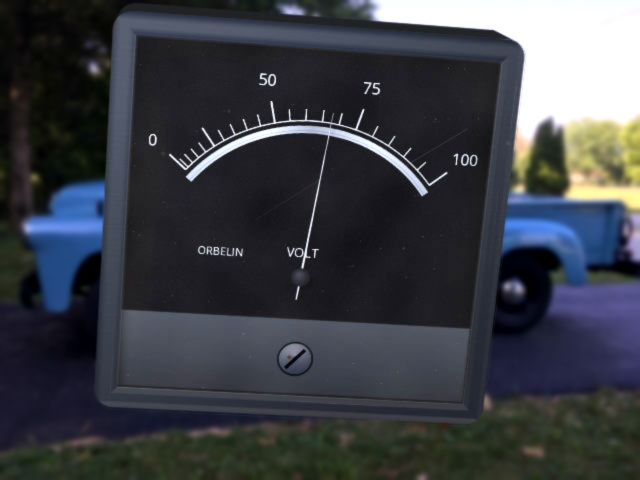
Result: 67.5 V
